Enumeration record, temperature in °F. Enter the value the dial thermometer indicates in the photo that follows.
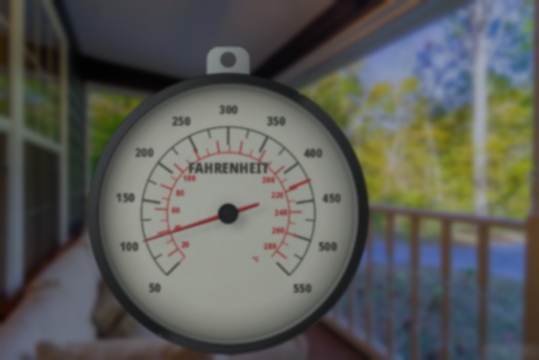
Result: 100 °F
